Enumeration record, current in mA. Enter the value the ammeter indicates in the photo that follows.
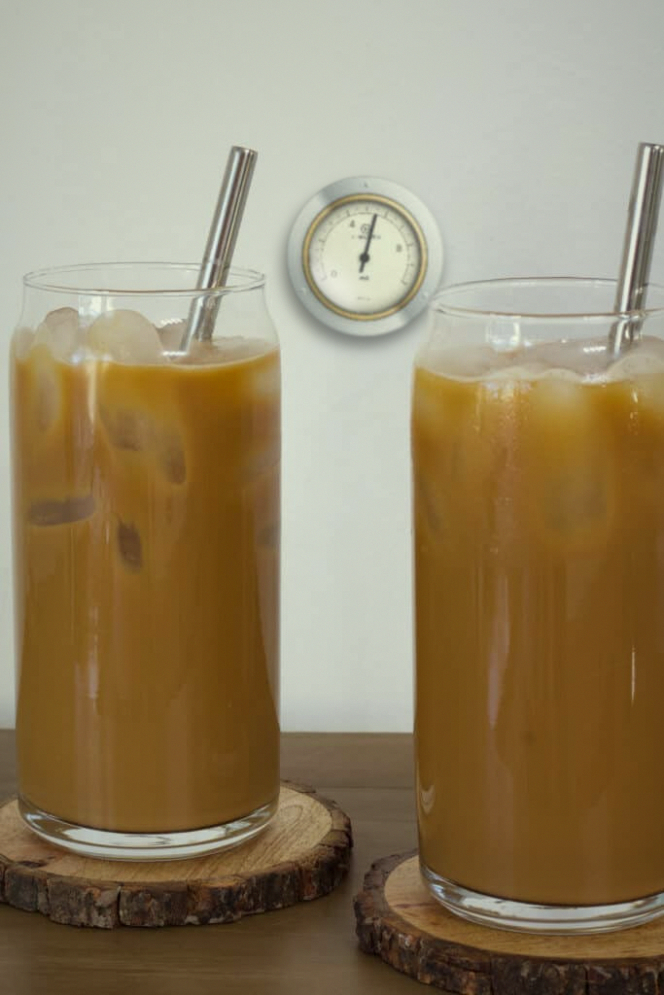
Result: 5.5 mA
